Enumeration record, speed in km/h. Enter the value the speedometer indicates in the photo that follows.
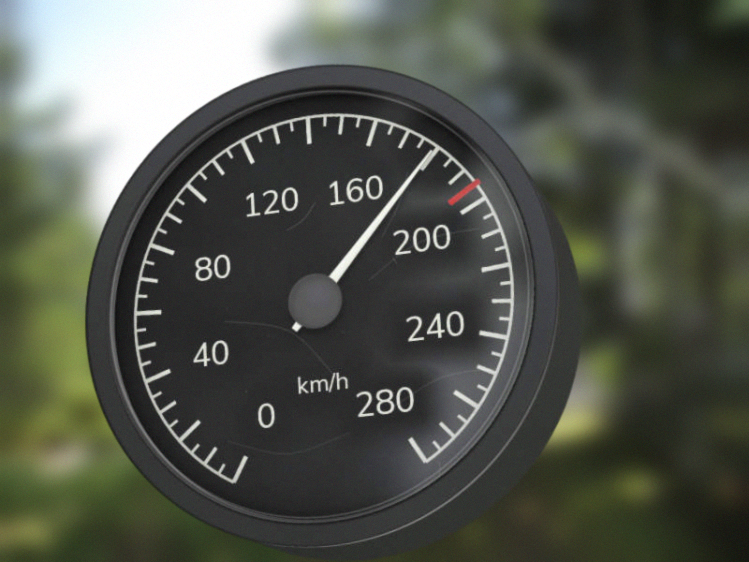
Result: 180 km/h
